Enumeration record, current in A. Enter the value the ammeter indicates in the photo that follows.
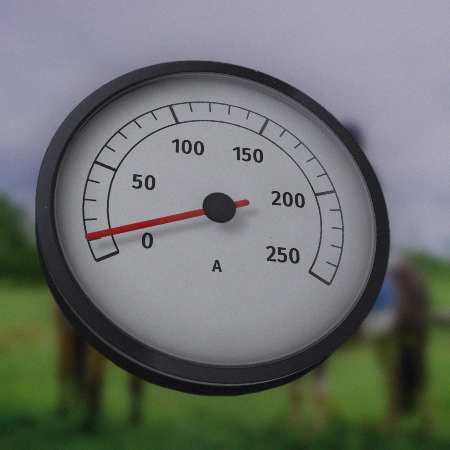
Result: 10 A
